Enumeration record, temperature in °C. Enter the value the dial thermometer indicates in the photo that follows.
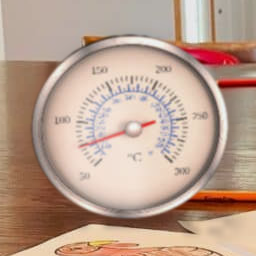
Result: 75 °C
